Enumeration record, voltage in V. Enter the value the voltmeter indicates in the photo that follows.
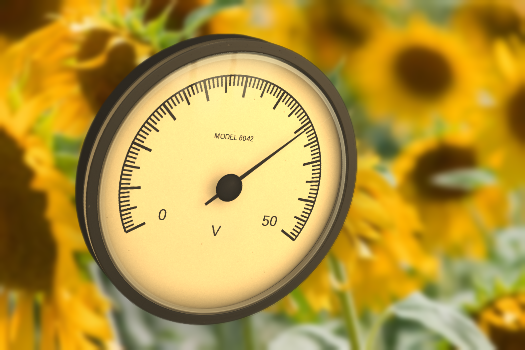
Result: 35 V
